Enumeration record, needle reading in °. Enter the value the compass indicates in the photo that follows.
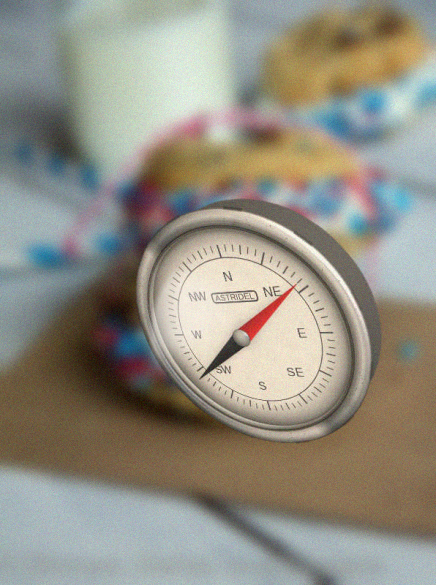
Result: 55 °
